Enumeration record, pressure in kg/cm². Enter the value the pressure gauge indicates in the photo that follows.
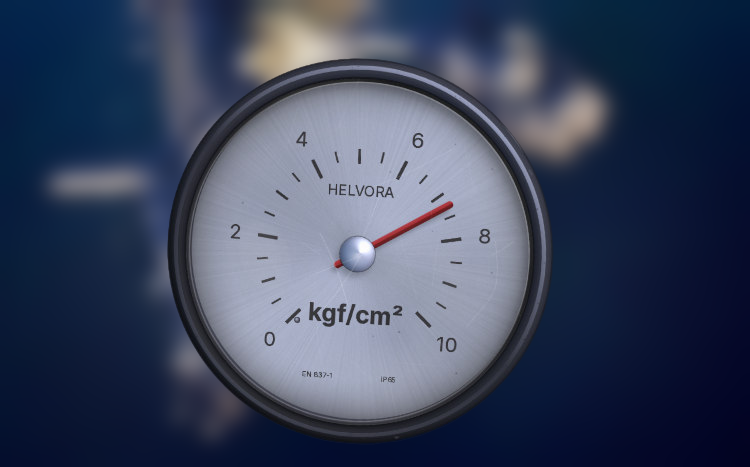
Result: 7.25 kg/cm²
